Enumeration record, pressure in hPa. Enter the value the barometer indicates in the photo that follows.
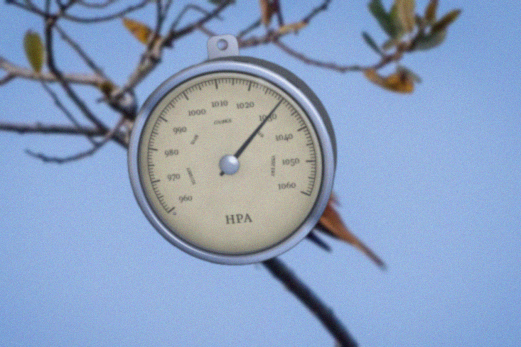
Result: 1030 hPa
